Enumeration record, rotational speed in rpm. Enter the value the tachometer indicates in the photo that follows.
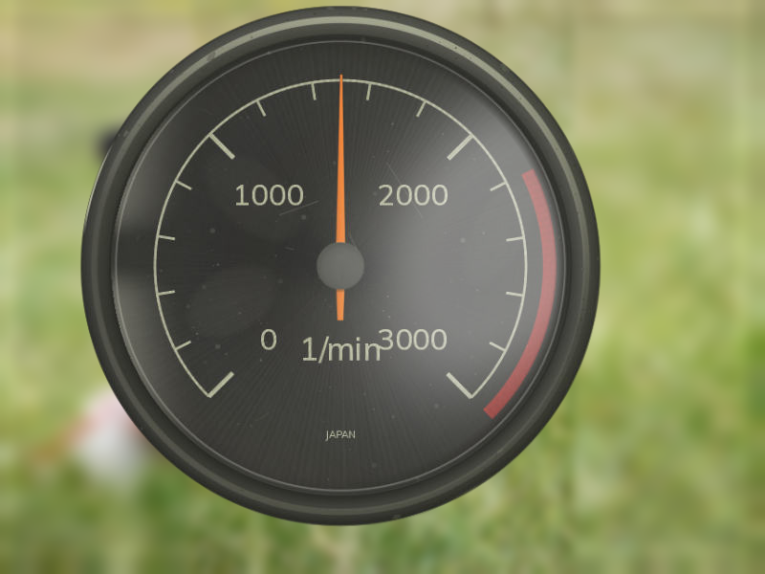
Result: 1500 rpm
